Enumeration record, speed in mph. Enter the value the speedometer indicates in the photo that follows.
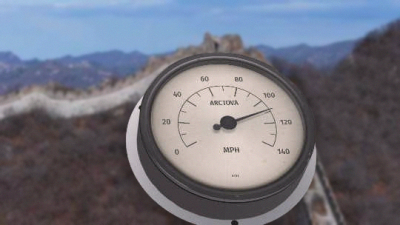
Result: 110 mph
